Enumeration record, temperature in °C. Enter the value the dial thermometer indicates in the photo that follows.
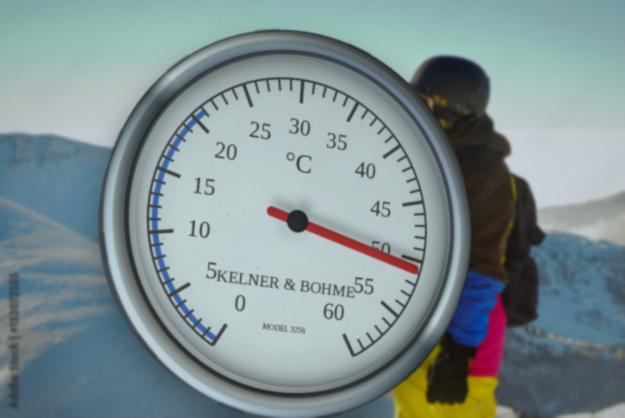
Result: 51 °C
